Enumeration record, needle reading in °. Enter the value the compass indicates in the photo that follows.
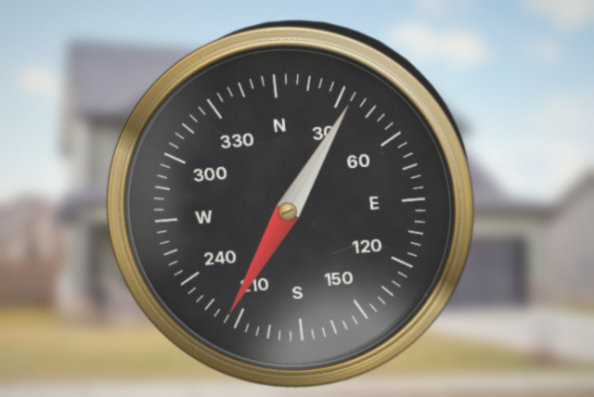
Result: 215 °
